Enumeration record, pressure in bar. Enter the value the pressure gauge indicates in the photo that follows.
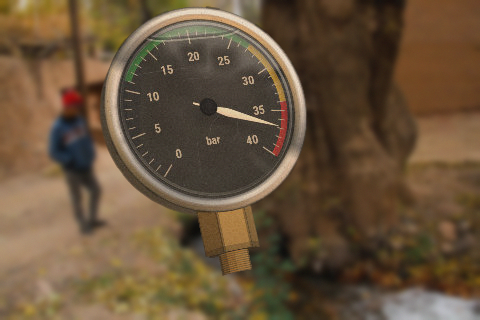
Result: 37 bar
